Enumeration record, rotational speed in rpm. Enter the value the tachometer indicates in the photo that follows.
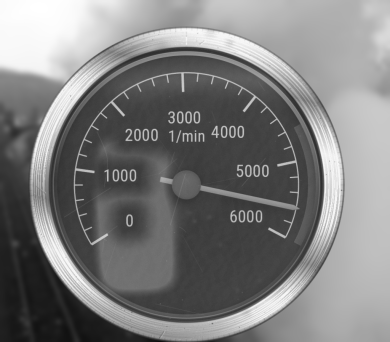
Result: 5600 rpm
